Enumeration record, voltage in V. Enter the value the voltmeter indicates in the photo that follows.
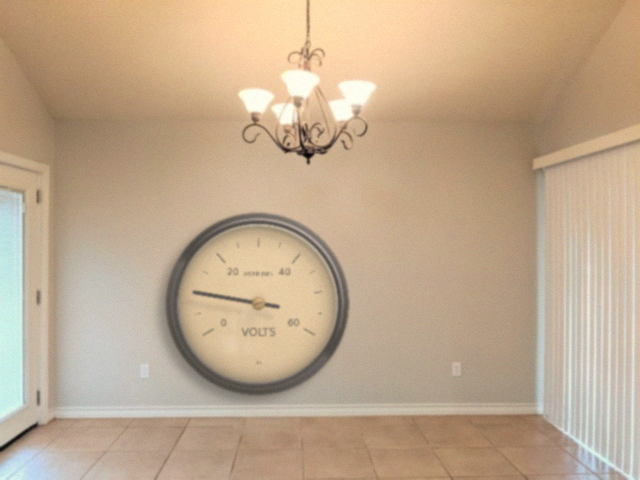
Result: 10 V
